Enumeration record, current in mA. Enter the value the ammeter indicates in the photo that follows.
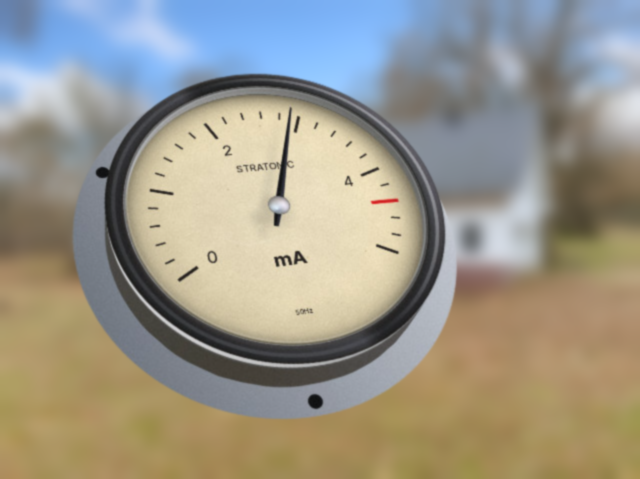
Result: 2.9 mA
